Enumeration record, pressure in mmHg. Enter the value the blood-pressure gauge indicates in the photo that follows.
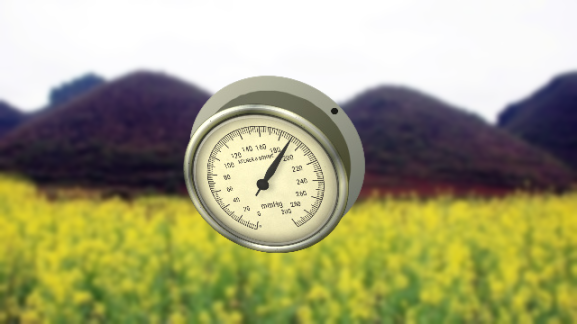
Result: 190 mmHg
